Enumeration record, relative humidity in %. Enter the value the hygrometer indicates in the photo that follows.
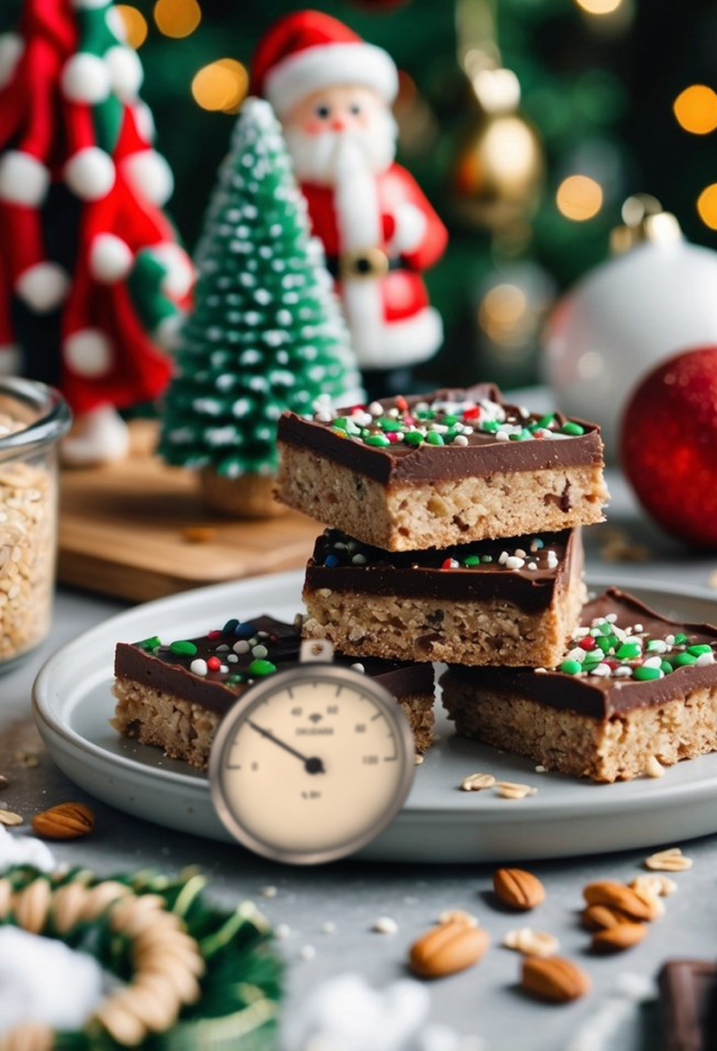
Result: 20 %
